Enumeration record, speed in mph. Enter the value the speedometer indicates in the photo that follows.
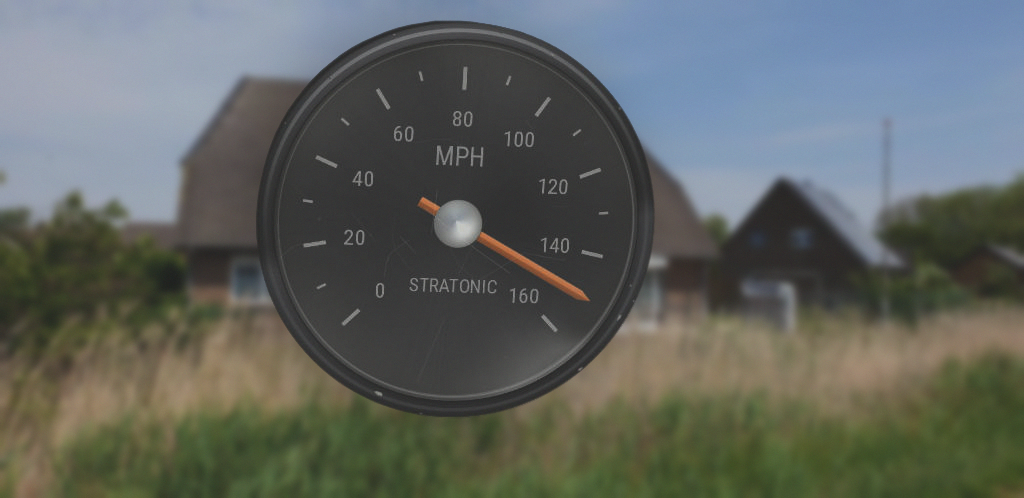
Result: 150 mph
